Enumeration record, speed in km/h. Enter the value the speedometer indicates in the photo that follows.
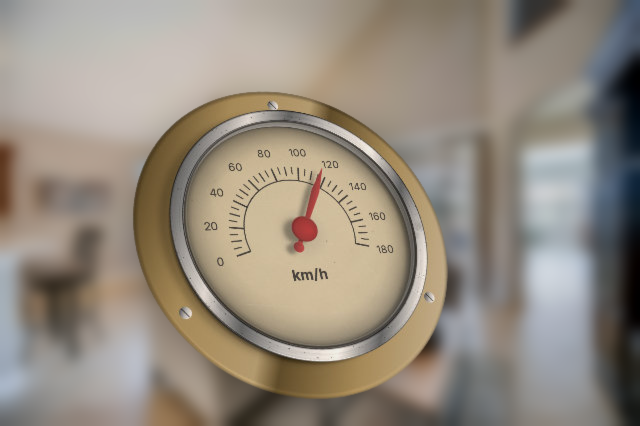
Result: 115 km/h
